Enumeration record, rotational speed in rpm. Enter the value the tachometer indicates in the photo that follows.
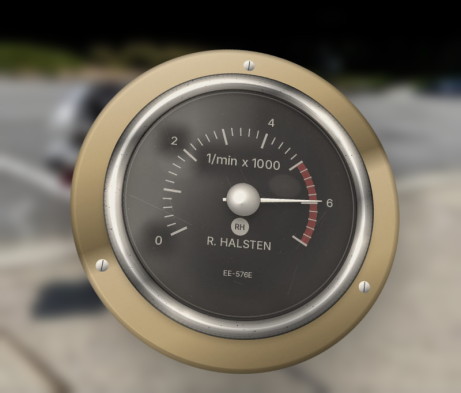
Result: 6000 rpm
